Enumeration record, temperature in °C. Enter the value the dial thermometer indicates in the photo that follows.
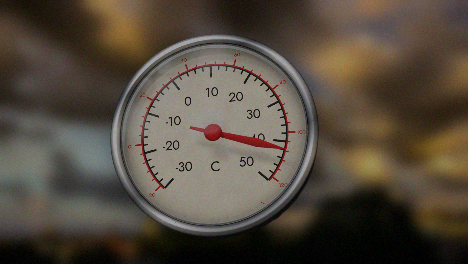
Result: 42 °C
